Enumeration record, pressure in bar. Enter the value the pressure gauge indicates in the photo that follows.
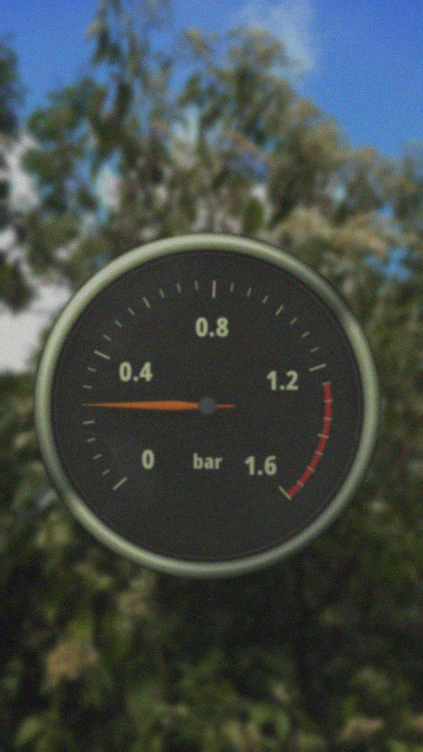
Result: 0.25 bar
